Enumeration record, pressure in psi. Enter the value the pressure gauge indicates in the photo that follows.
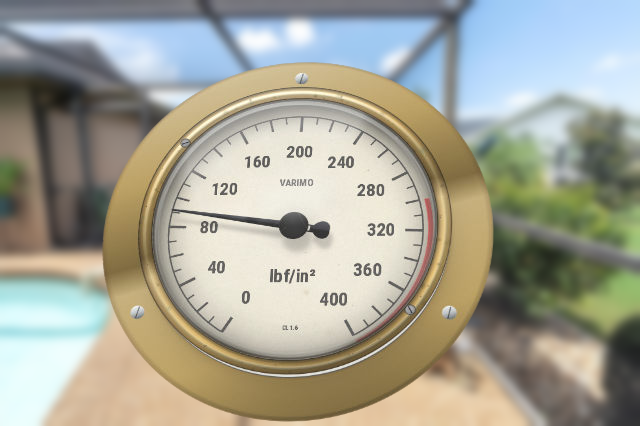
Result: 90 psi
